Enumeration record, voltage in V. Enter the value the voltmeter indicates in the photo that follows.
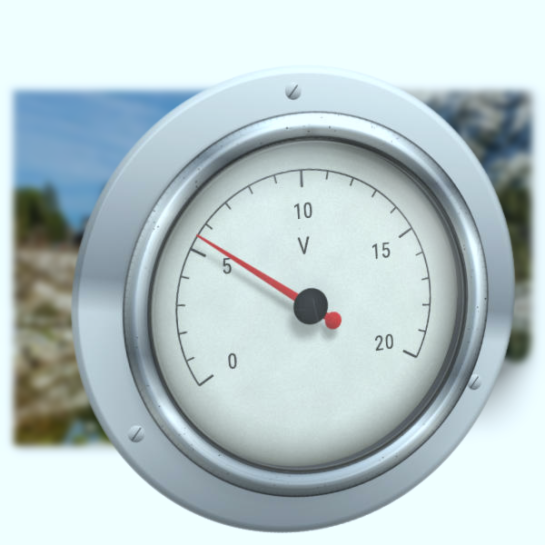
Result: 5.5 V
